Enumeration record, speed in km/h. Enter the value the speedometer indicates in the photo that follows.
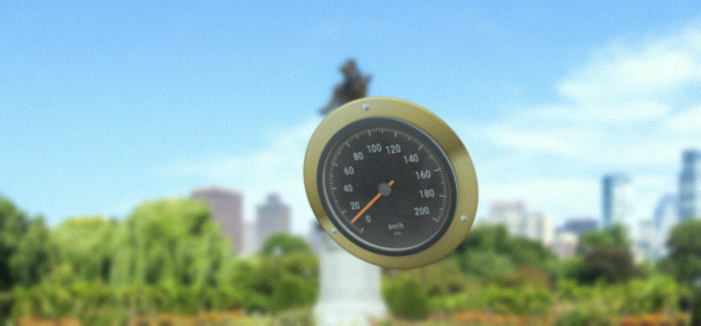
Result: 10 km/h
